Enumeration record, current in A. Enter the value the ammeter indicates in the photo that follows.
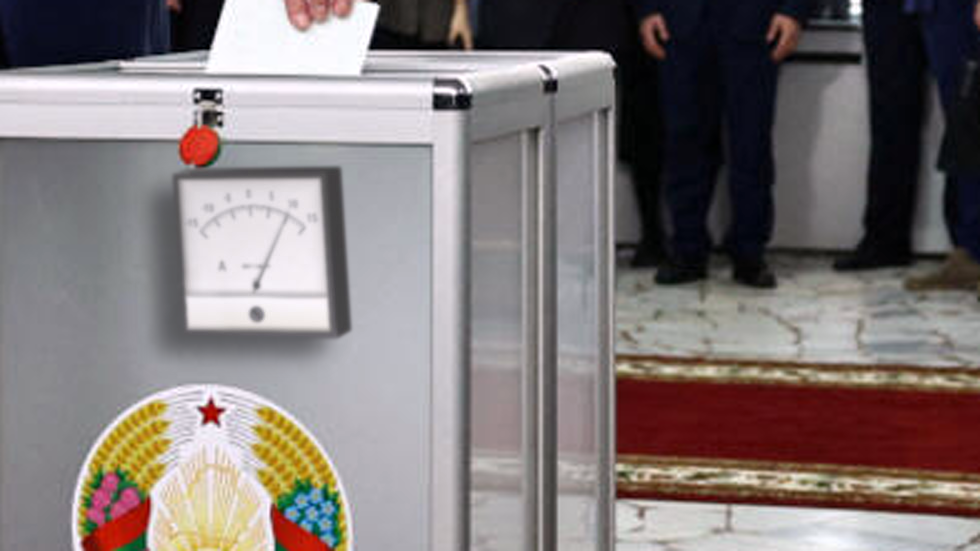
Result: 10 A
